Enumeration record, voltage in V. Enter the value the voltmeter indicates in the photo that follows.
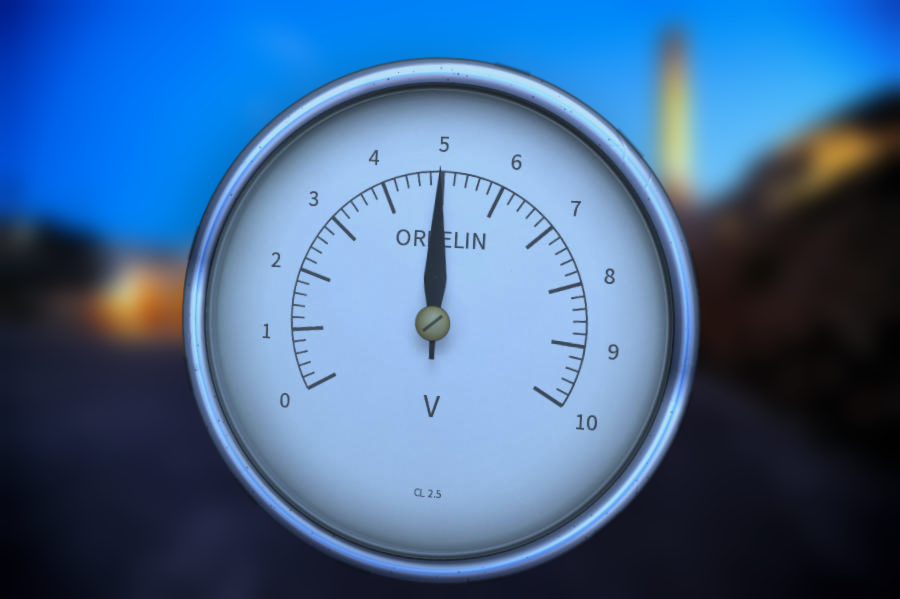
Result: 5 V
